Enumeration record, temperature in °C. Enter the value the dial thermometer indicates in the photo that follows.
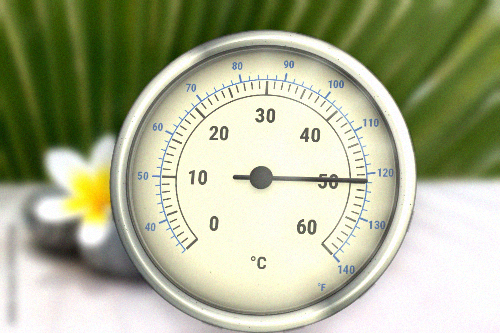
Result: 50 °C
